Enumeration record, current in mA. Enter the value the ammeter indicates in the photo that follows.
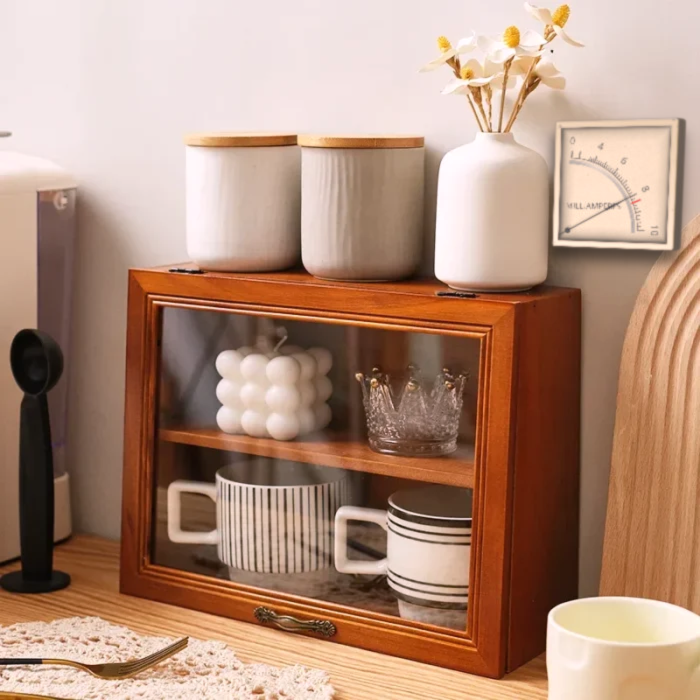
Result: 8 mA
